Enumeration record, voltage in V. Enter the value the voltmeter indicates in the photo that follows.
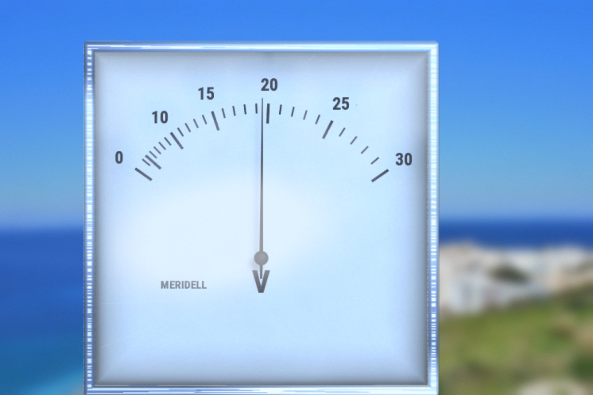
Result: 19.5 V
